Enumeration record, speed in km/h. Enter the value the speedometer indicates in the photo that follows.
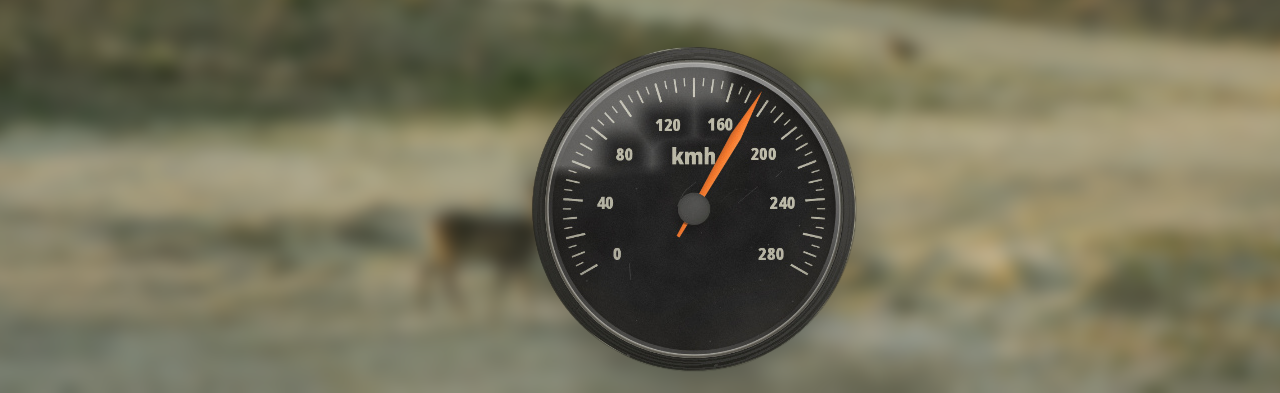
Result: 175 km/h
